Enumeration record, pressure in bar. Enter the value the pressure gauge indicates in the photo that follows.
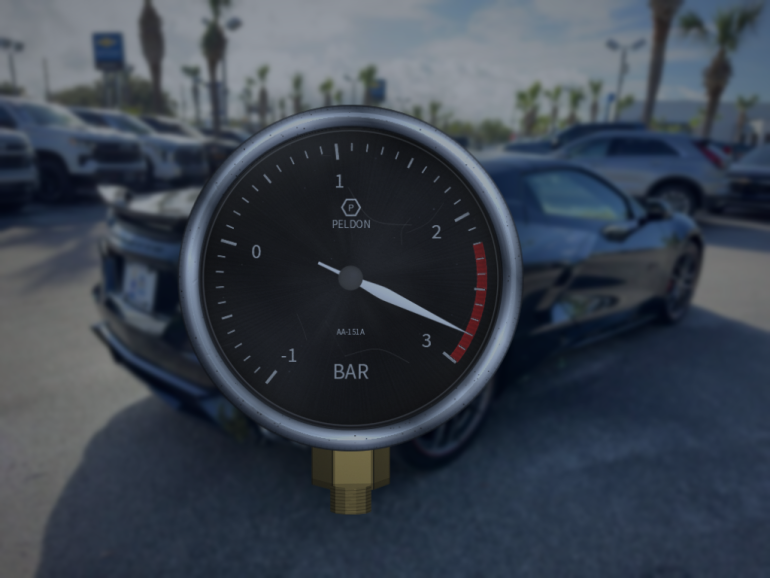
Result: 2.8 bar
